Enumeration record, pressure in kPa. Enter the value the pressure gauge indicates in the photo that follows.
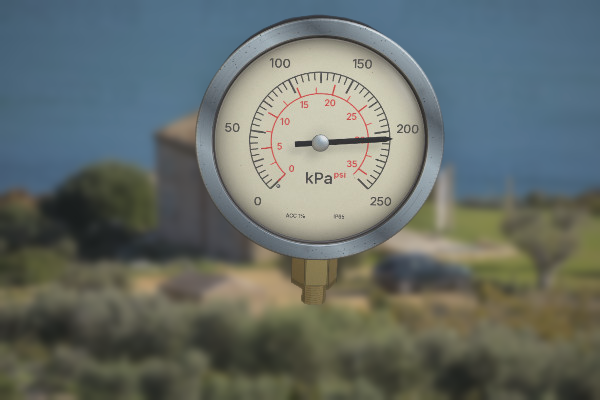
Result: 205 kPa
